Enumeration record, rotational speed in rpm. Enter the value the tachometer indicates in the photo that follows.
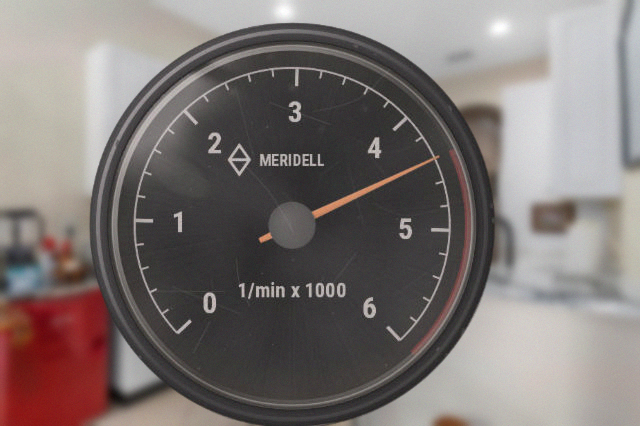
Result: 4400 rpm
